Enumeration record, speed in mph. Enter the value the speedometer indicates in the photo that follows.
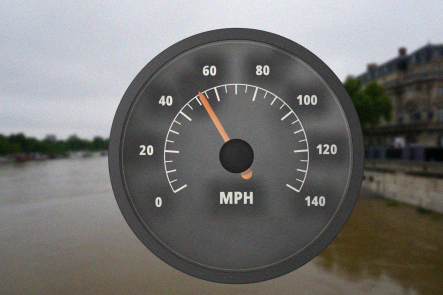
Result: 52.5 mph
